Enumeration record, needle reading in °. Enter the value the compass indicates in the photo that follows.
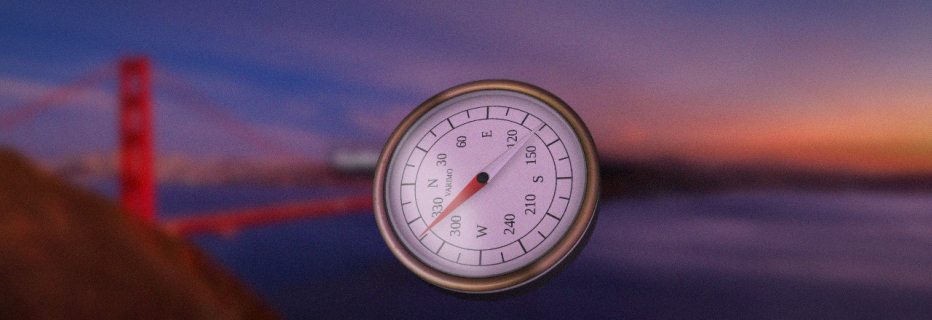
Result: 315 °
